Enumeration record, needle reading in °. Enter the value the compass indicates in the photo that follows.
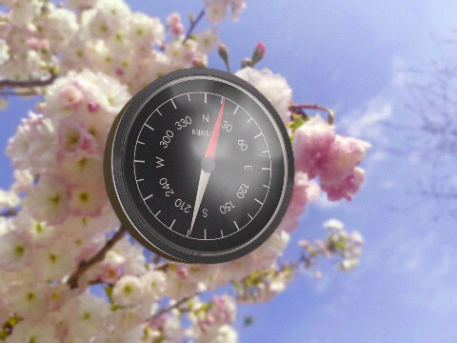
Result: 15 °
